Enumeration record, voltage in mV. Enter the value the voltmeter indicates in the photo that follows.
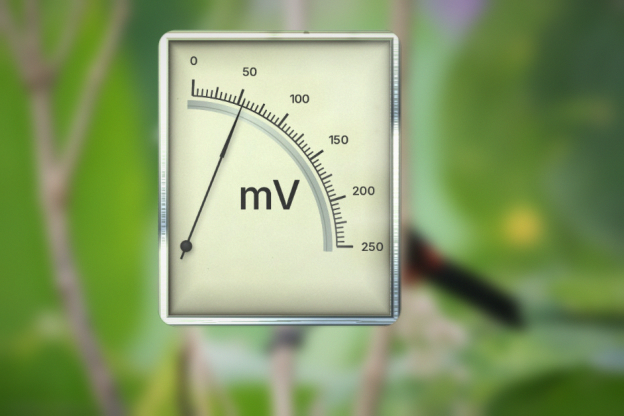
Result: 55 mV
